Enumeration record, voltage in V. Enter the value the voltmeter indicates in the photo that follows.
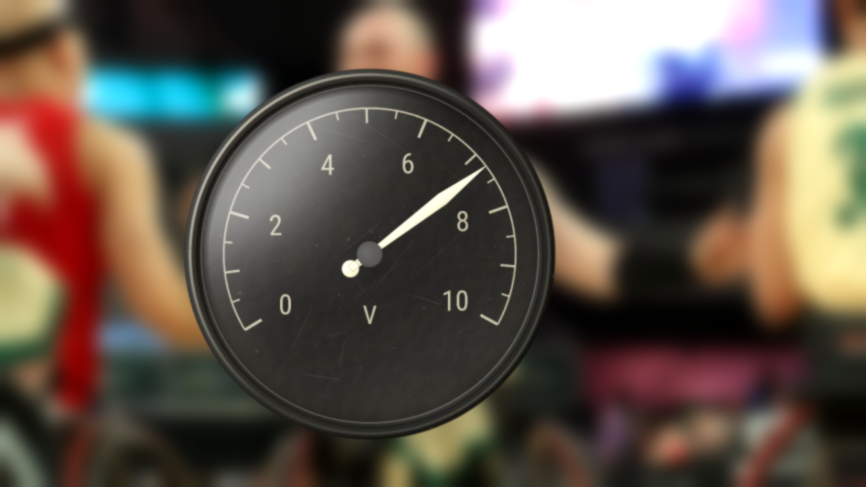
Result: 7.25 V
